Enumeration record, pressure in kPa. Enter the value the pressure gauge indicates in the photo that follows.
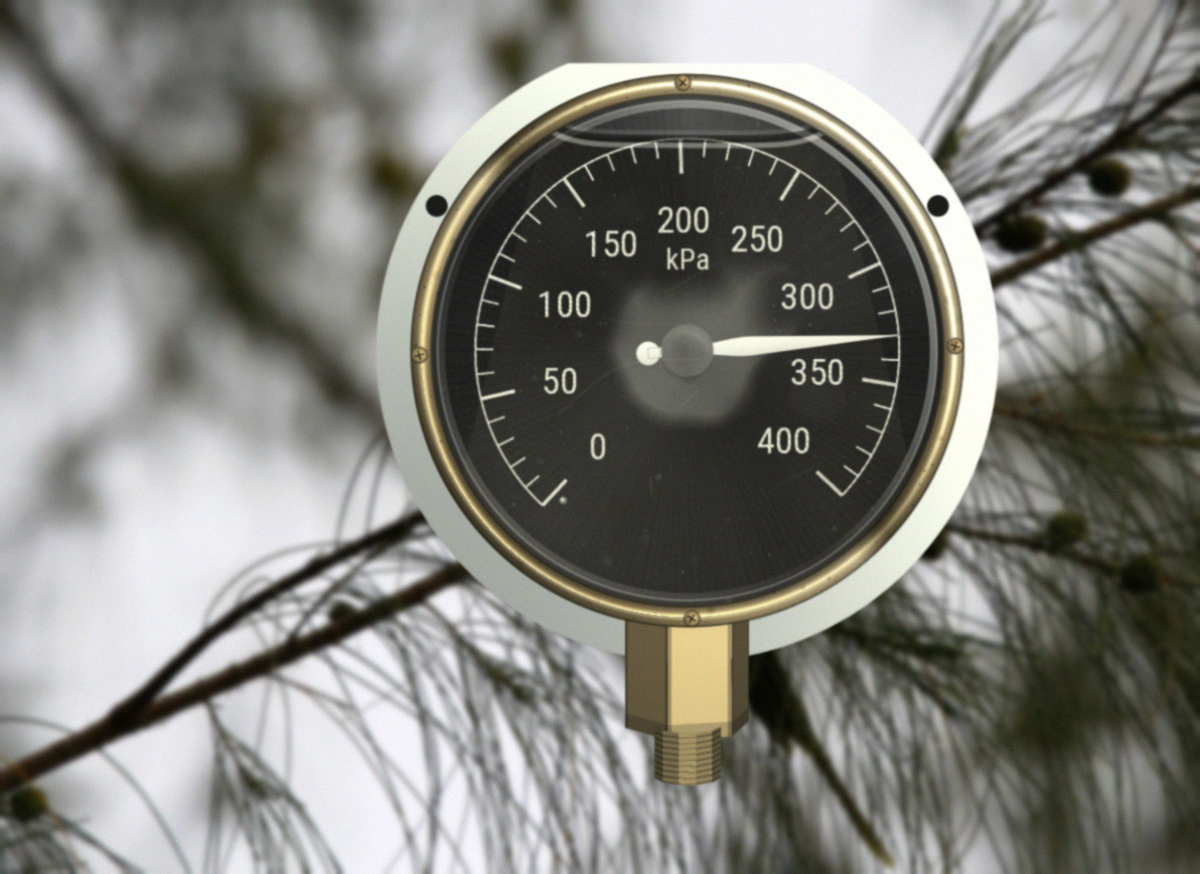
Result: 330 kPa
